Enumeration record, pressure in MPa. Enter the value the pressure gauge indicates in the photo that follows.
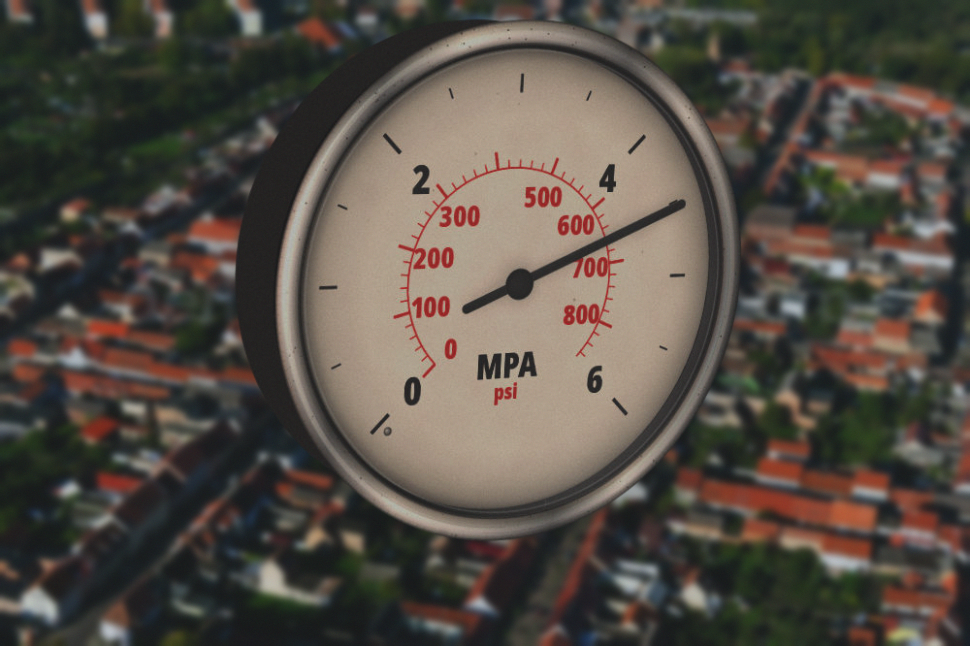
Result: 4.5 MPa
